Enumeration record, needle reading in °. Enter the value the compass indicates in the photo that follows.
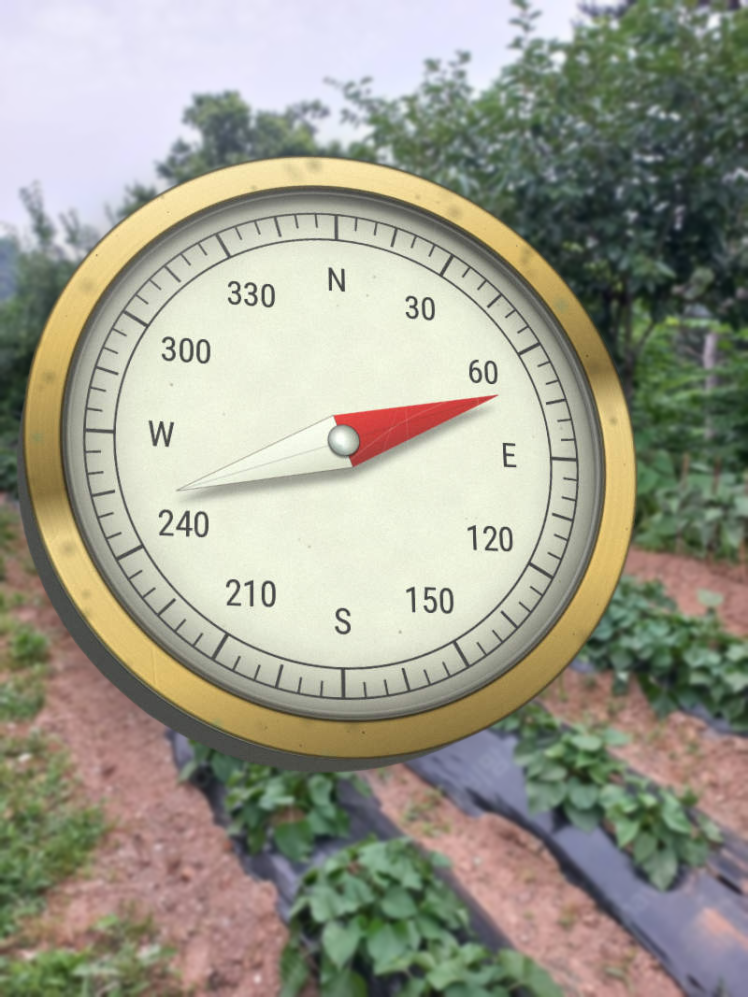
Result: 70 °
